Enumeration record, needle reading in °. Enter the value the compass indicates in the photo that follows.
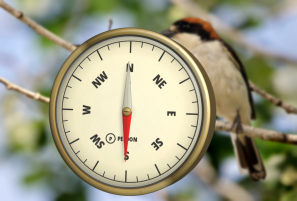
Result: 180 °
